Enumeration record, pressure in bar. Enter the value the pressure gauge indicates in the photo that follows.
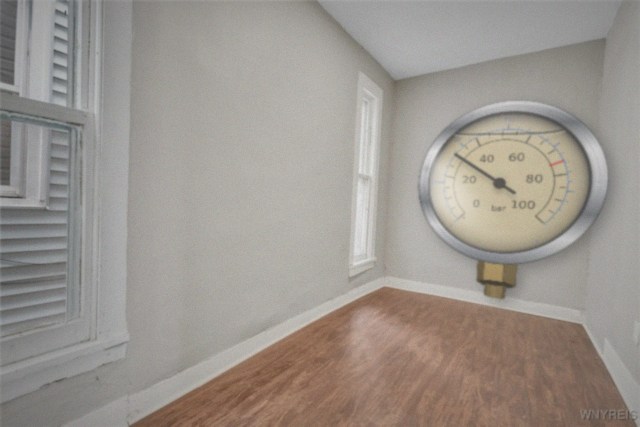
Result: 30 bar
